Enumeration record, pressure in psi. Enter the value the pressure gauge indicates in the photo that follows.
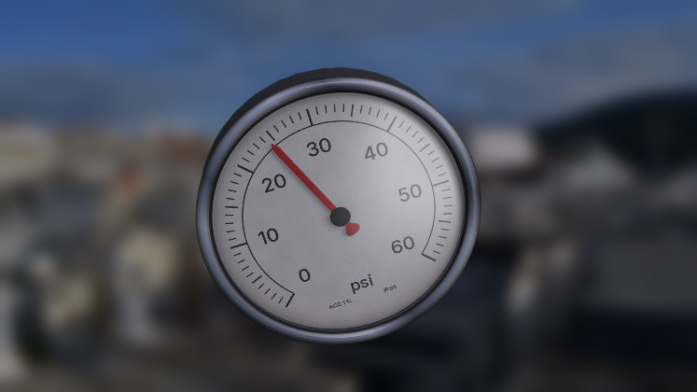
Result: 24.5 psi
